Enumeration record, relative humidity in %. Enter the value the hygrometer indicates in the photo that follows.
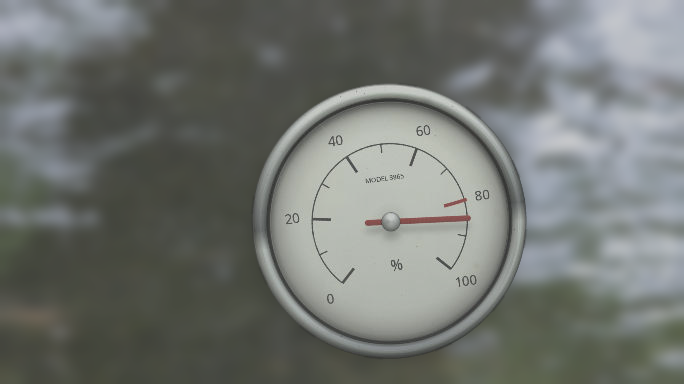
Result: 85 %
